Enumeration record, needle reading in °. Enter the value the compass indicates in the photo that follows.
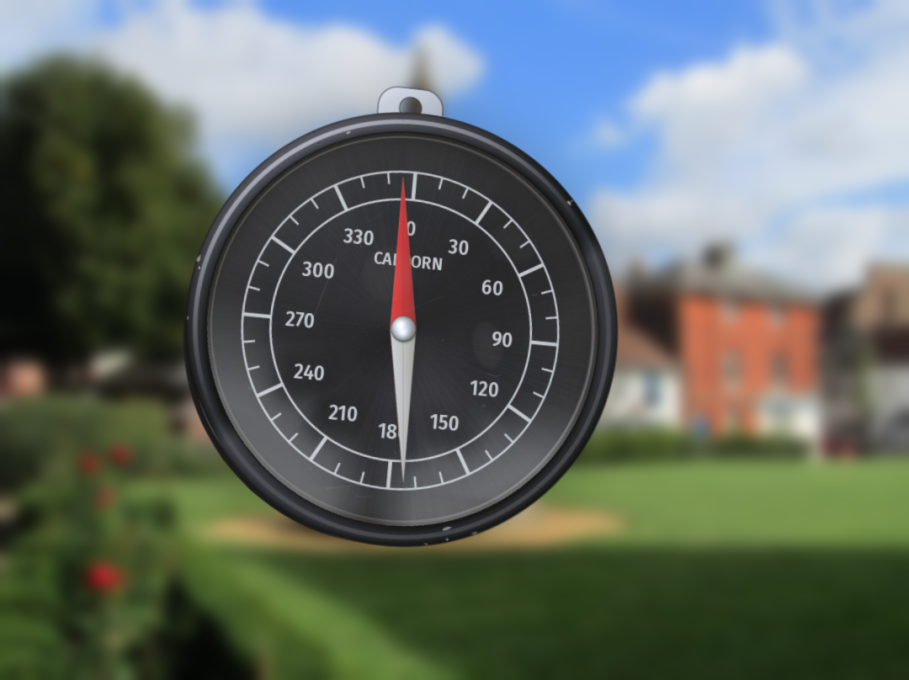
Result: 355 °
